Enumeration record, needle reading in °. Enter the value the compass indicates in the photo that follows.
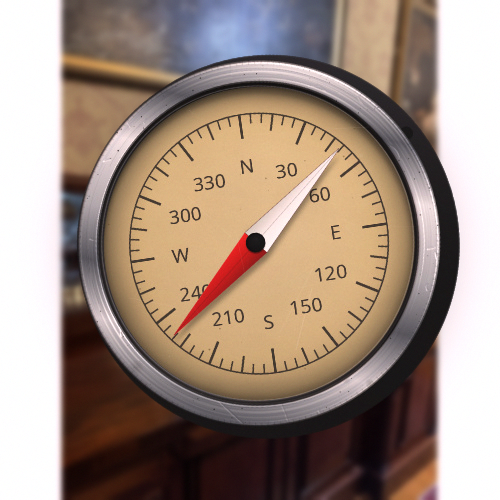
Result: 230 °
